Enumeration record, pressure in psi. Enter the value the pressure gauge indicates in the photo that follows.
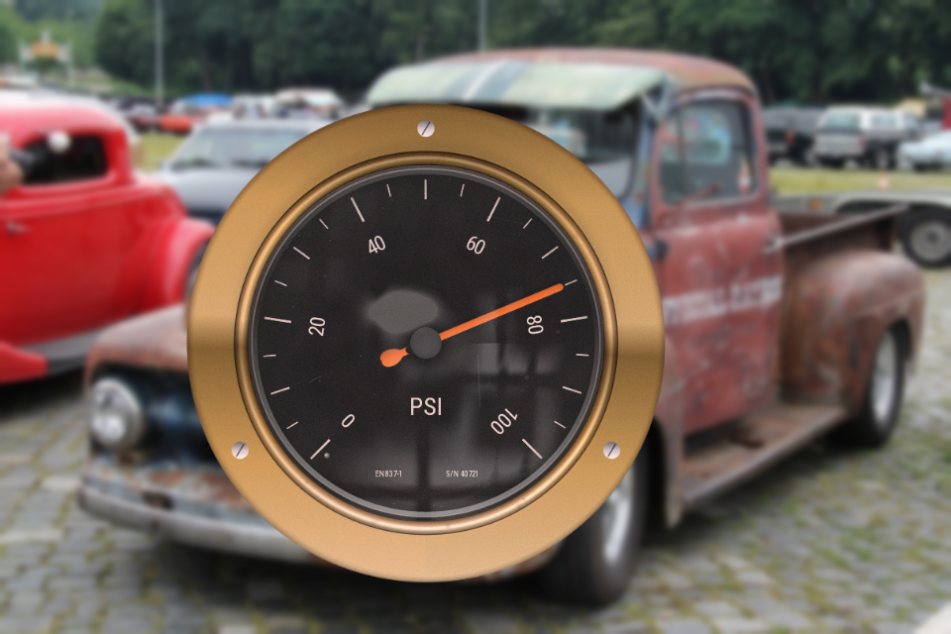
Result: 75 psi
